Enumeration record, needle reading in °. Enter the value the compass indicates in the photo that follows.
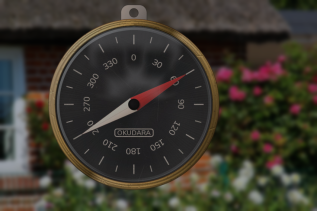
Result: 60 °
